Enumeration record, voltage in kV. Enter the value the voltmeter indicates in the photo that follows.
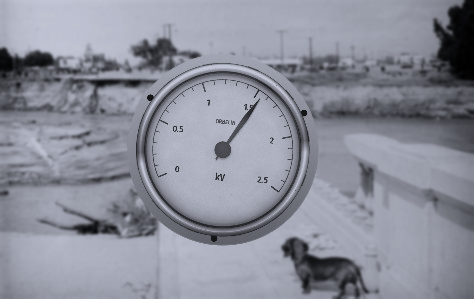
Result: 1.55 kV
